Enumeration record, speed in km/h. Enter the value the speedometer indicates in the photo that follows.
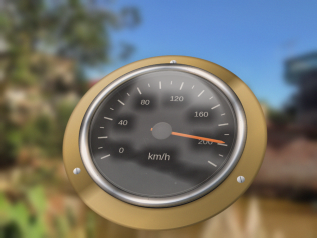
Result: 200 km/h
